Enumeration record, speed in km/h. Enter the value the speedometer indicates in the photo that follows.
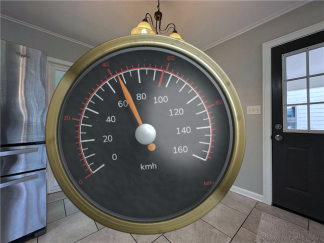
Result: 67.5 km/h
